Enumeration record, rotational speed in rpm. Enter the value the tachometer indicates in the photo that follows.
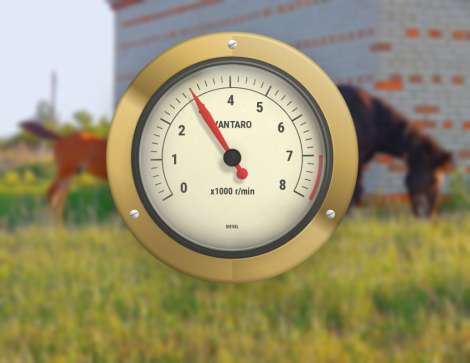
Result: 3000 rpm
